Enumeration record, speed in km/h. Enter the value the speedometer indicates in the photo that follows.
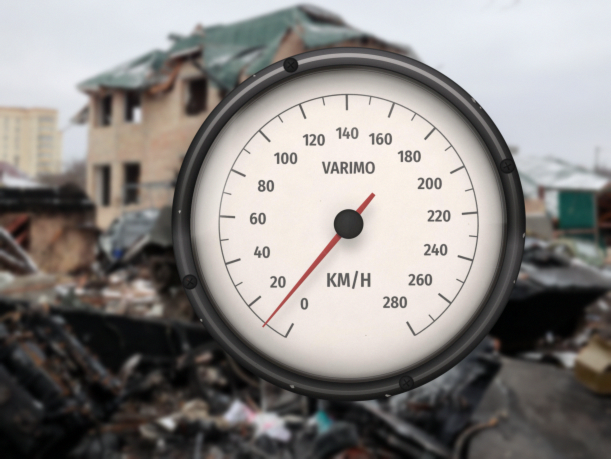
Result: 10 km/h
